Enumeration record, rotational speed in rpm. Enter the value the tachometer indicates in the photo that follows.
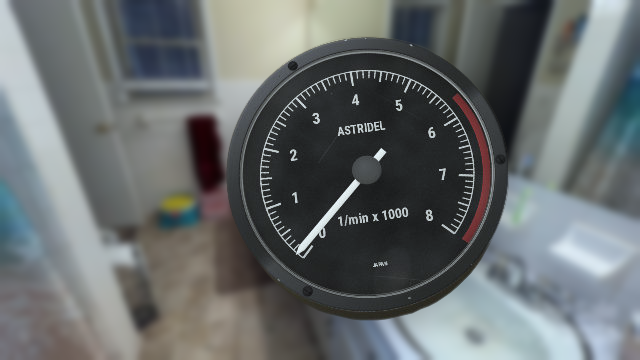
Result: 100 rpm
